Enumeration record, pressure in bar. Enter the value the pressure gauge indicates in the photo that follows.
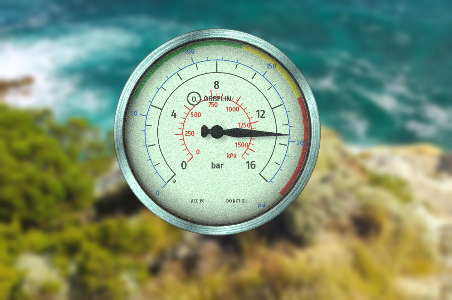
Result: 13.5 bar
